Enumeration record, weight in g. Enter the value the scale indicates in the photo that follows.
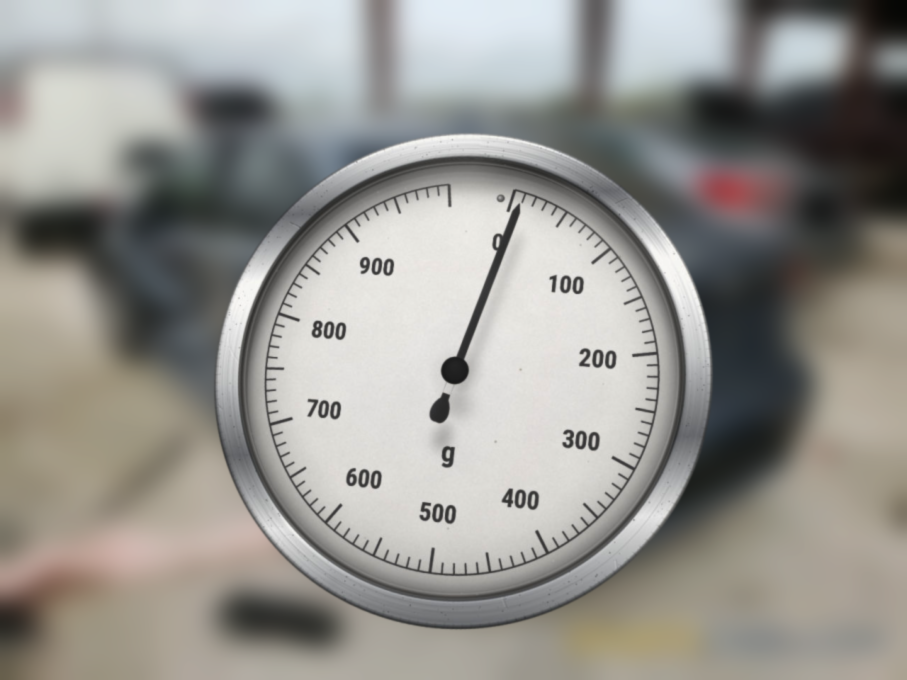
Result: 10 g
